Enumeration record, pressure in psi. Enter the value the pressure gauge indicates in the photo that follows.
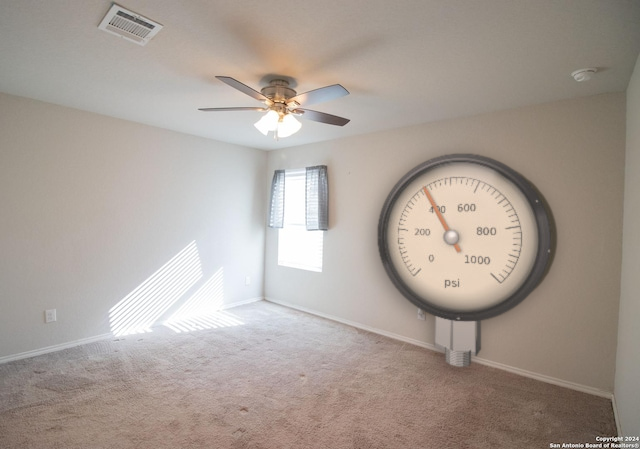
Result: 400 psi
